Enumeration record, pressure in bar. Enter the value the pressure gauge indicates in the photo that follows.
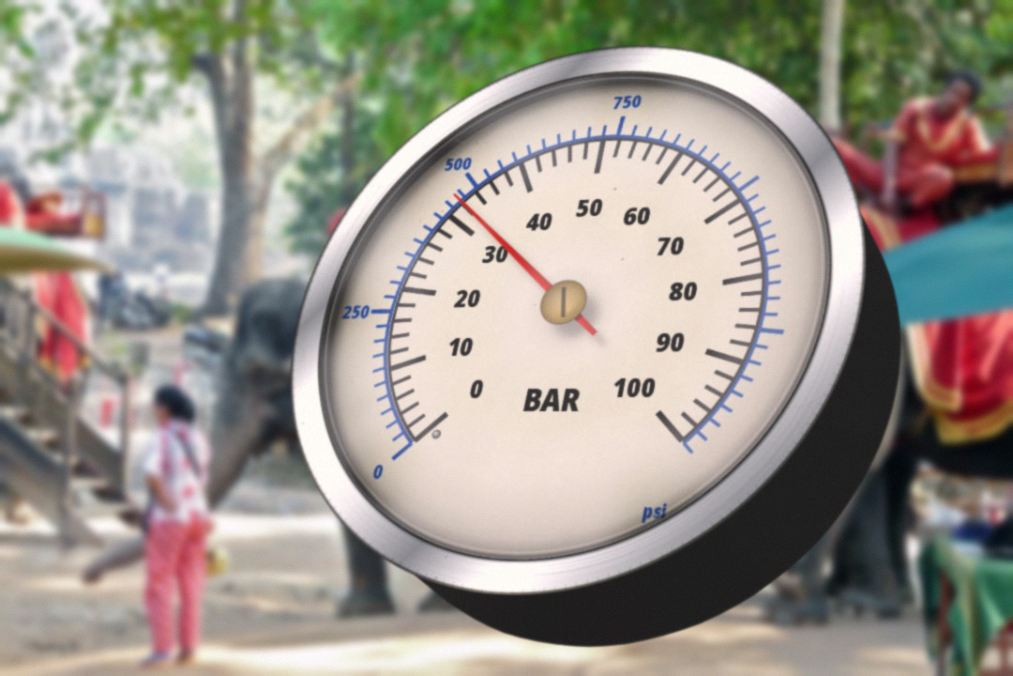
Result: 32 bar
